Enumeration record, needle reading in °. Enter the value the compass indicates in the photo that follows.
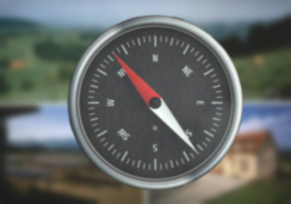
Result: 320 °
